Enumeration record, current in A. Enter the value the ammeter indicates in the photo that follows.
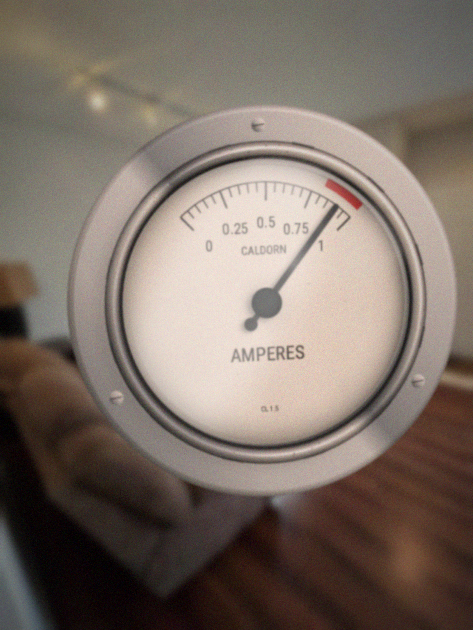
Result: 0.9 A
